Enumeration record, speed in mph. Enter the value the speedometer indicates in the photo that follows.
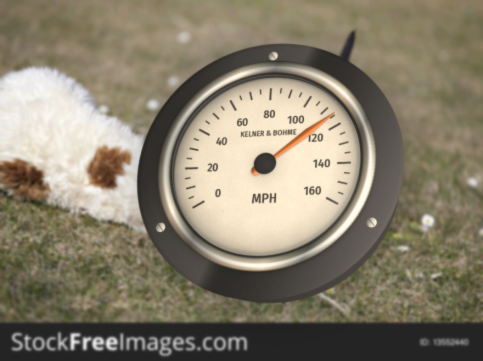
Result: 115 mph
